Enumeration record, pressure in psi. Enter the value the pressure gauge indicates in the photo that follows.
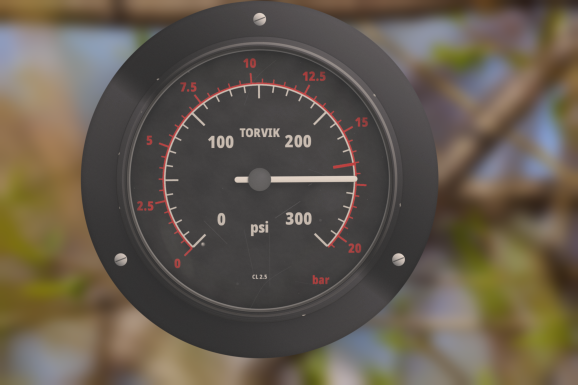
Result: 250 psi
